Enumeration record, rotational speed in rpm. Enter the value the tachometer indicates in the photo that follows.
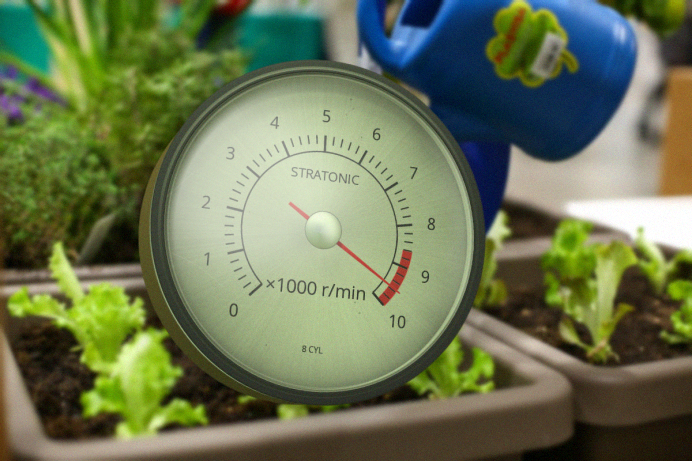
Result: 9600 rpm
